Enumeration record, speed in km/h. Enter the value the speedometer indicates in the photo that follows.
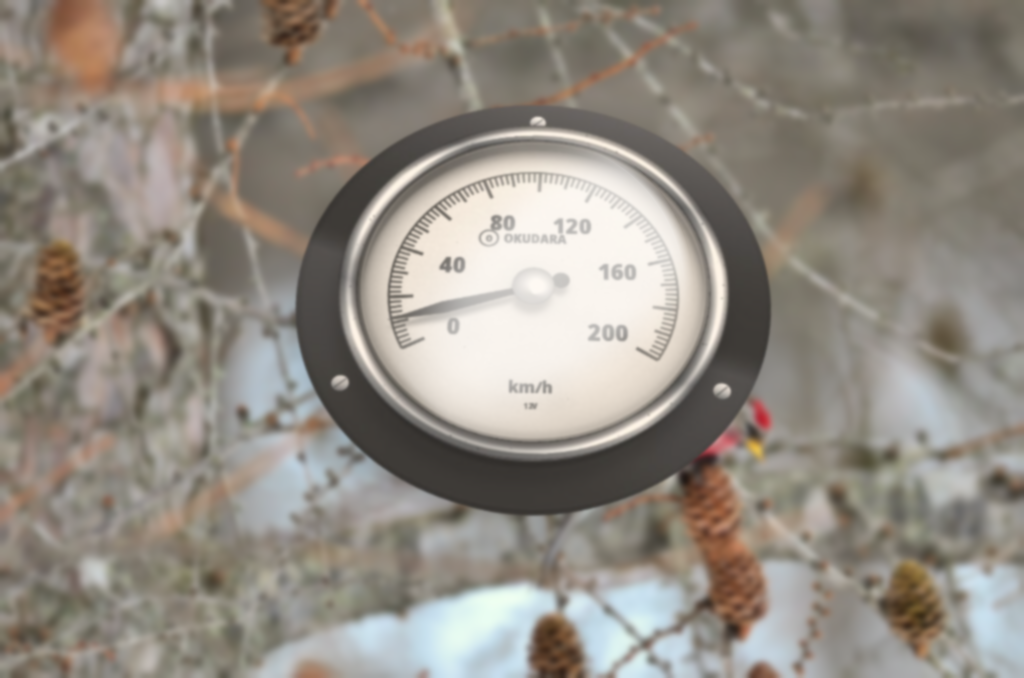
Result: 10 km/h
